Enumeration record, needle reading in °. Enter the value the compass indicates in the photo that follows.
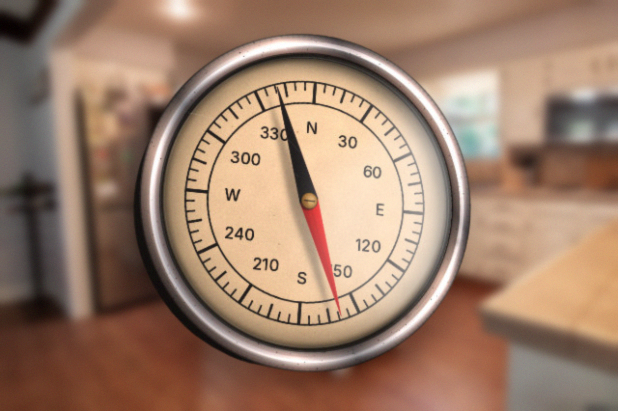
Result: 160 °
